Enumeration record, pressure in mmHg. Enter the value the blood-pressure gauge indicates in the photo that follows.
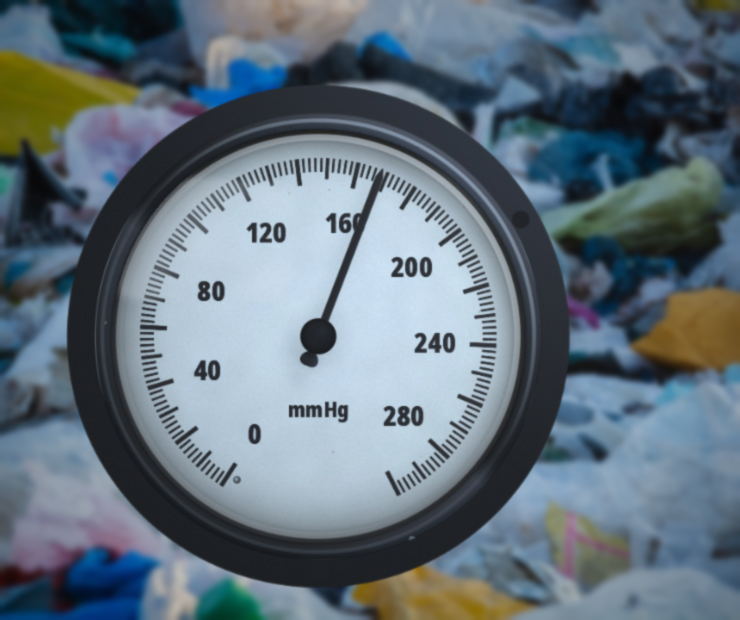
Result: 168 mmHg
